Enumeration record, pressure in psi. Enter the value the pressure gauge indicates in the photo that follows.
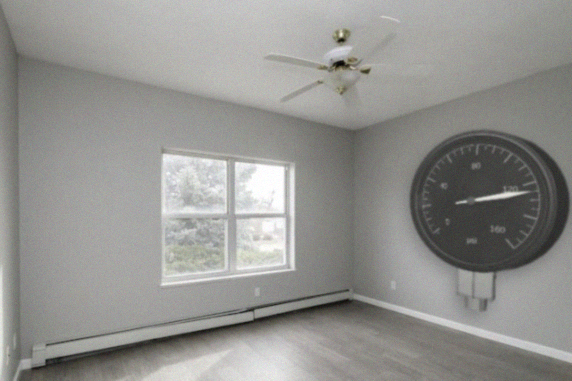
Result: 125 psi
